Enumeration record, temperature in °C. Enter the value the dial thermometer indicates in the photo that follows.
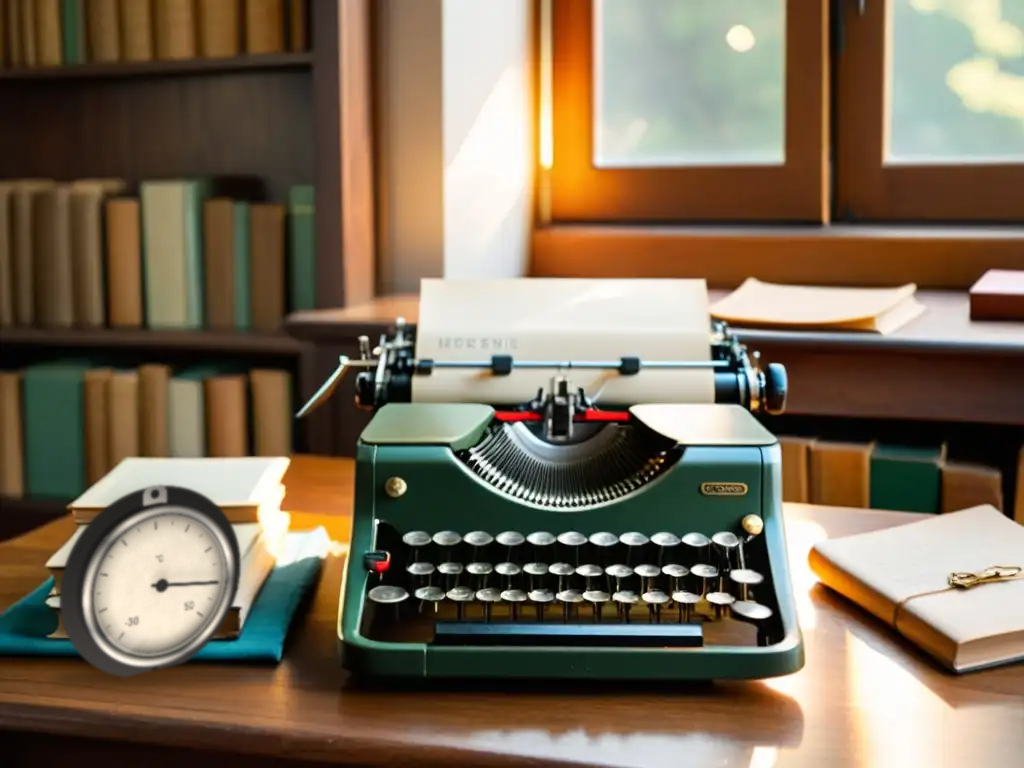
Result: 40 °C
